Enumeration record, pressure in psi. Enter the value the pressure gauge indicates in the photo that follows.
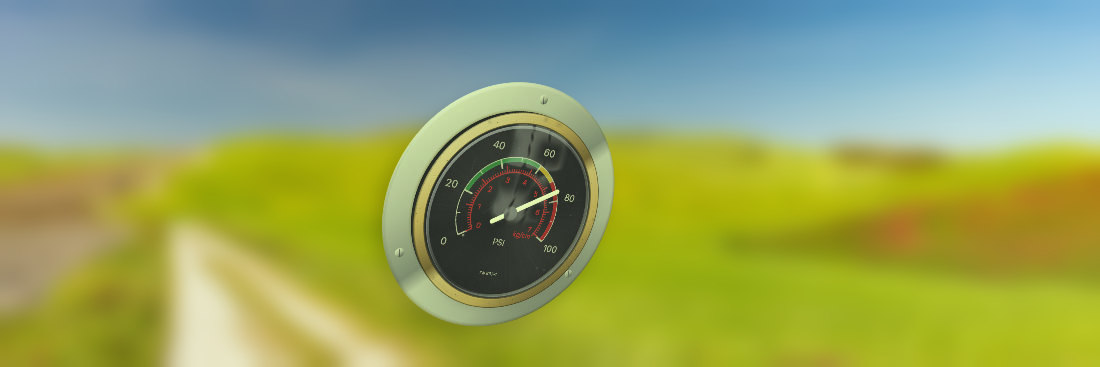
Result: 75 psi
